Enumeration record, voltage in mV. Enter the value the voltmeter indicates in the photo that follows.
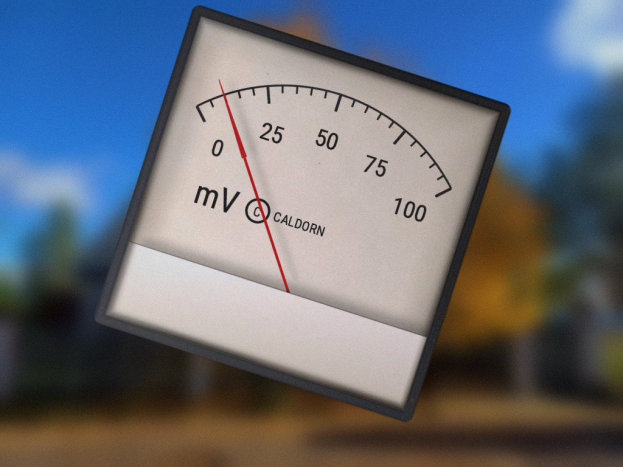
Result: 10 mV
